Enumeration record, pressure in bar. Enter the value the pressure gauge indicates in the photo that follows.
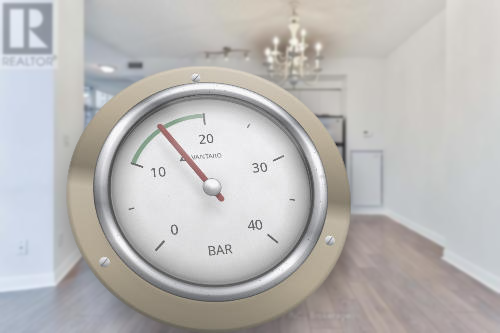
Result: 15 bar
